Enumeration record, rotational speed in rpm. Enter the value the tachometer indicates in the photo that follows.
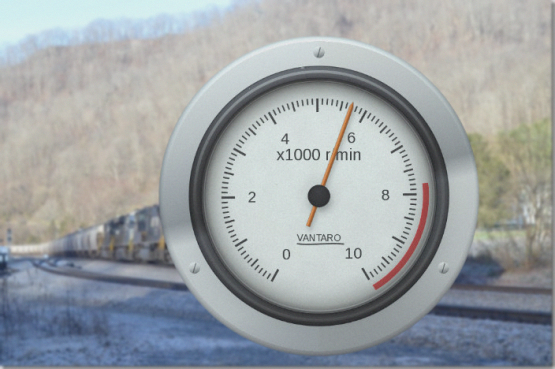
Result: 5700 rpm
